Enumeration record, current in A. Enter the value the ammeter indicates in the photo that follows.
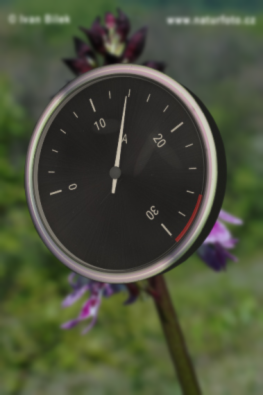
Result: 14 A
